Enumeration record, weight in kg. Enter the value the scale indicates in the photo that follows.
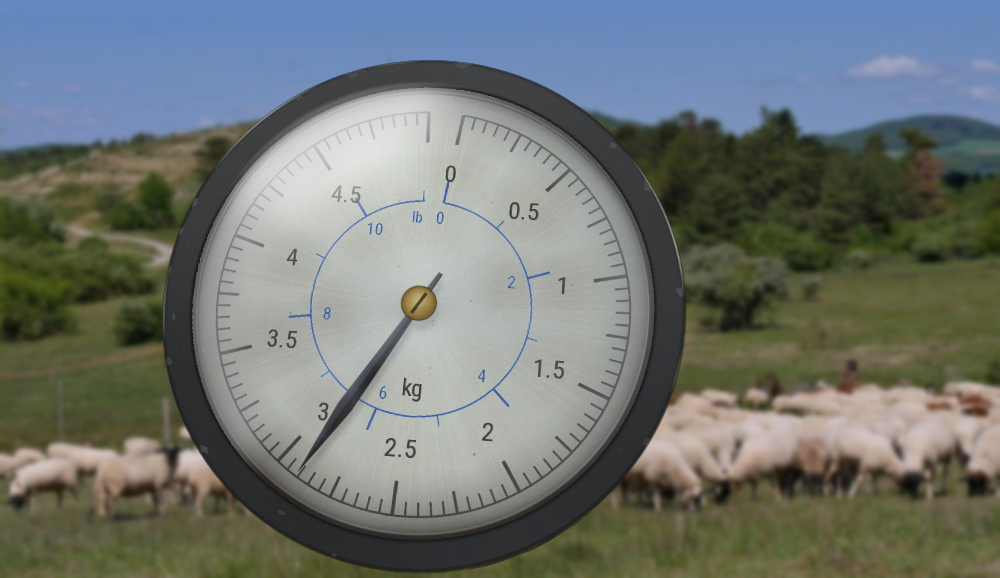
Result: 2.9 kg
